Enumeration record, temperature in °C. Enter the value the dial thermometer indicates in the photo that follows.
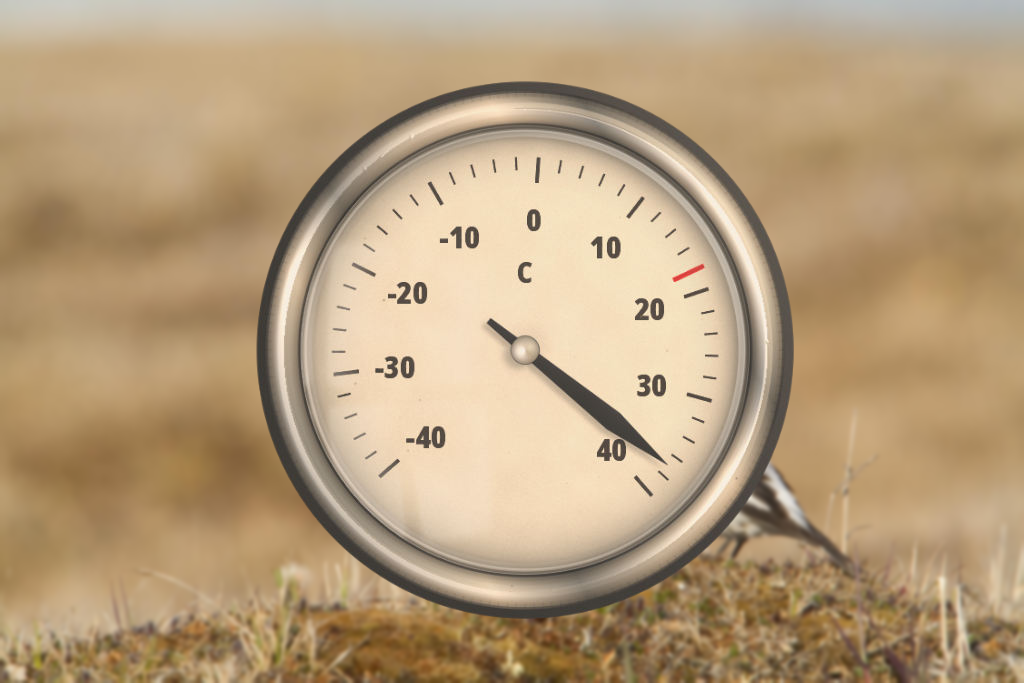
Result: 37 °C
